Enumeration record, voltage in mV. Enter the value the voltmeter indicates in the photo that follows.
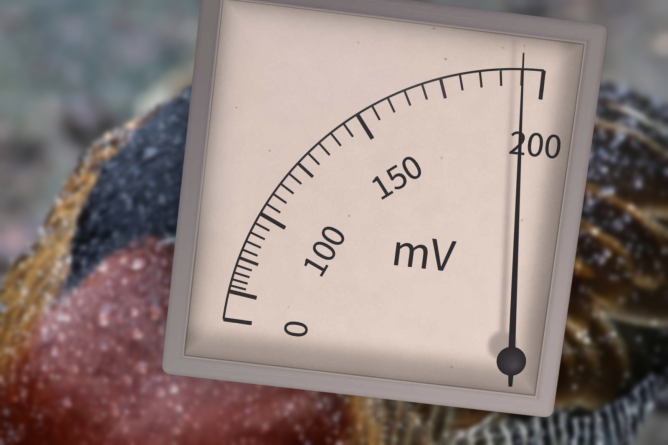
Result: 195 mV
